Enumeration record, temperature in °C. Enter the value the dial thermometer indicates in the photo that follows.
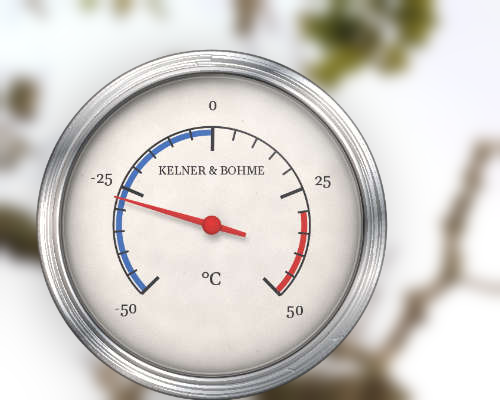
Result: -27.5 °C
